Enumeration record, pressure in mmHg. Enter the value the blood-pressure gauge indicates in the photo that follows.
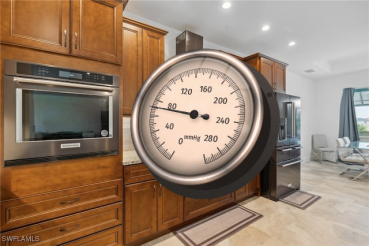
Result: 70 mmHg
